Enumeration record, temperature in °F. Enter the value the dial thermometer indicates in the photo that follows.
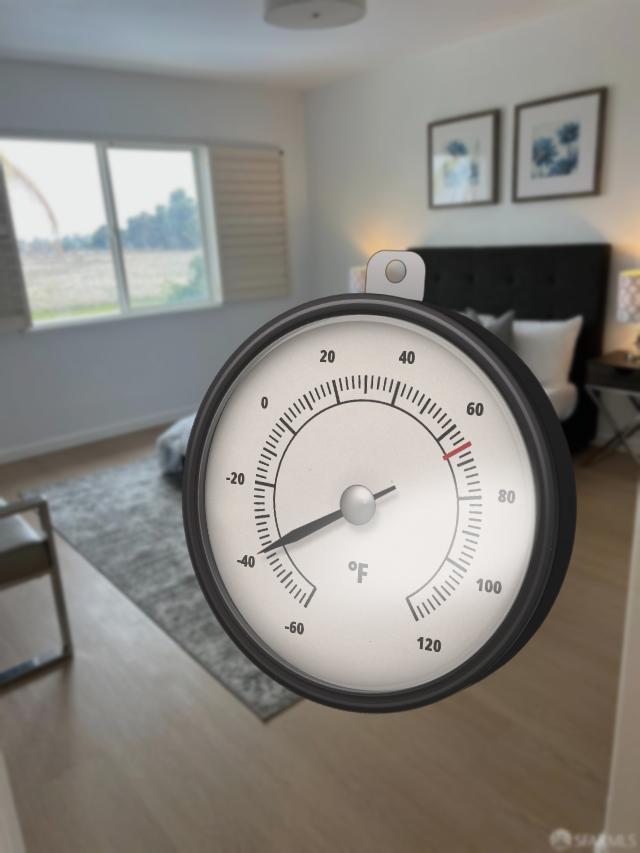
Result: -40 °F
